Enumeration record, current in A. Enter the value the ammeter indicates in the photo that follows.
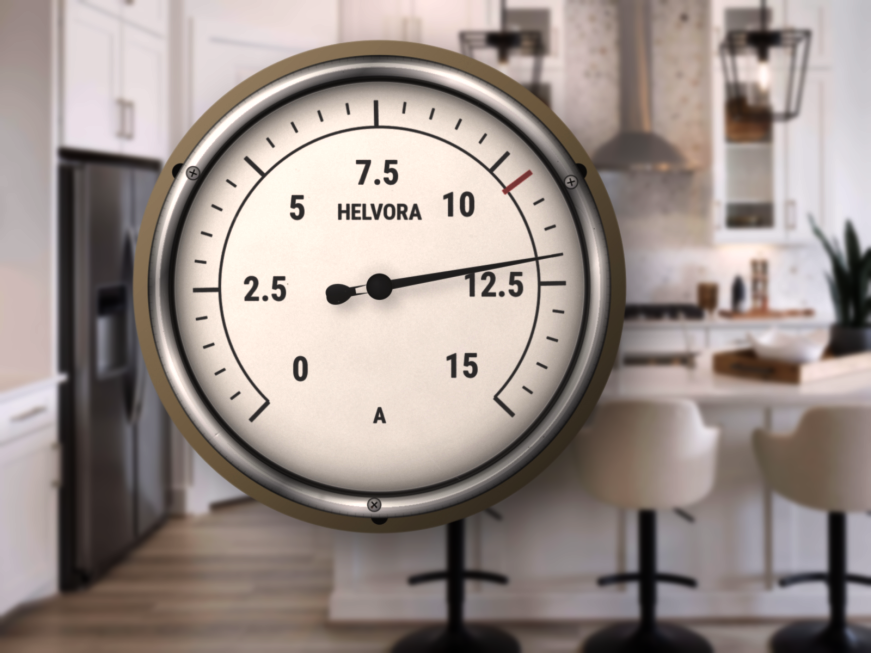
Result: 12 A
